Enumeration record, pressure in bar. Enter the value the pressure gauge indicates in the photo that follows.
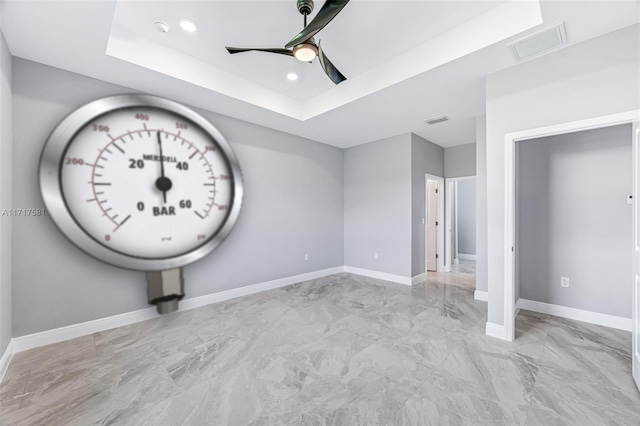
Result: 30 bar
